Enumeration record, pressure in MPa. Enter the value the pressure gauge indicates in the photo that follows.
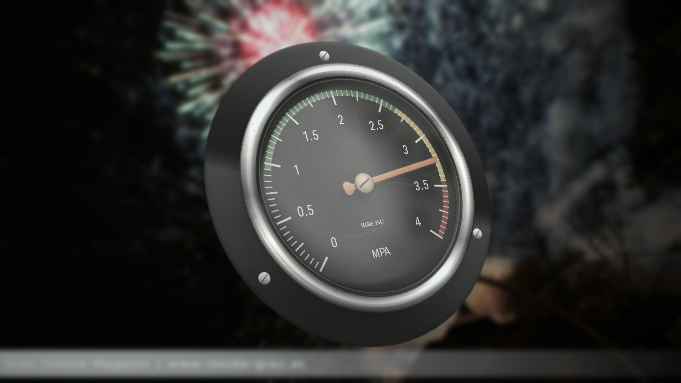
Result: 3.25 MPa
